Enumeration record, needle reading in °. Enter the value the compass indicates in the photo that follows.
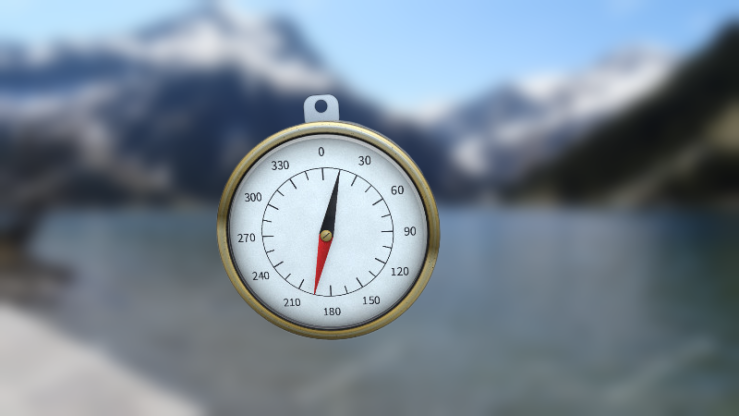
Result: 195 °
